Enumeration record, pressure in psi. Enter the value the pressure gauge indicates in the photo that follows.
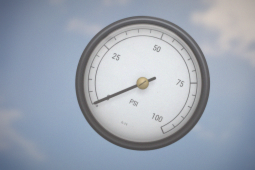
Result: 0 psi
